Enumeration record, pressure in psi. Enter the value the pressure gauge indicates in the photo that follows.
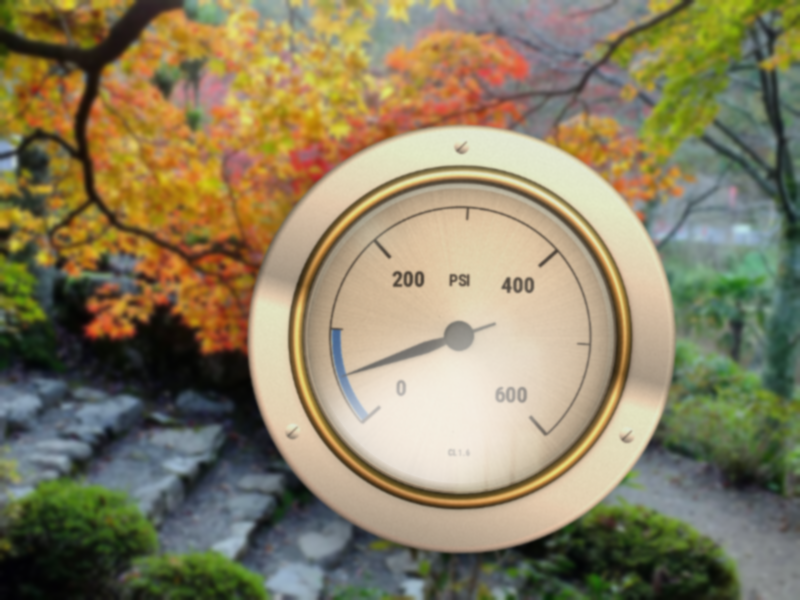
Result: 50 psi
